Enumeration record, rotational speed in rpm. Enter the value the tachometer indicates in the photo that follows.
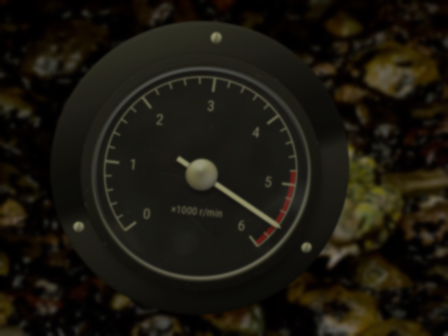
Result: 5600 rpm
